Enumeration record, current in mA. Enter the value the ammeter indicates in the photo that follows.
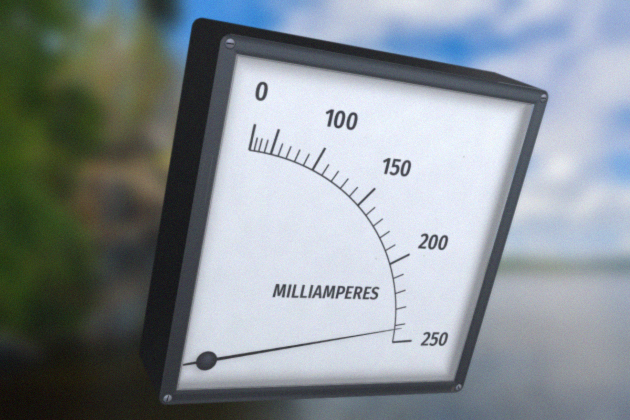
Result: 240 mA
